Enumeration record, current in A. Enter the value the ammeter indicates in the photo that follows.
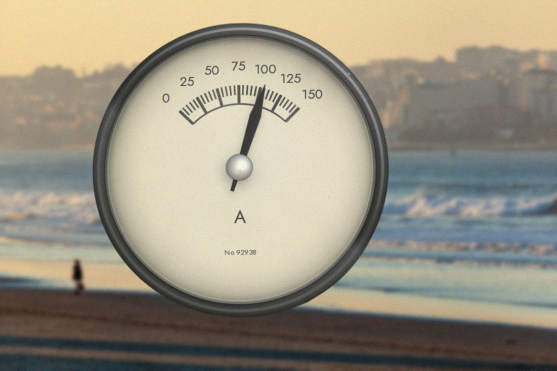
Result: 105 A
